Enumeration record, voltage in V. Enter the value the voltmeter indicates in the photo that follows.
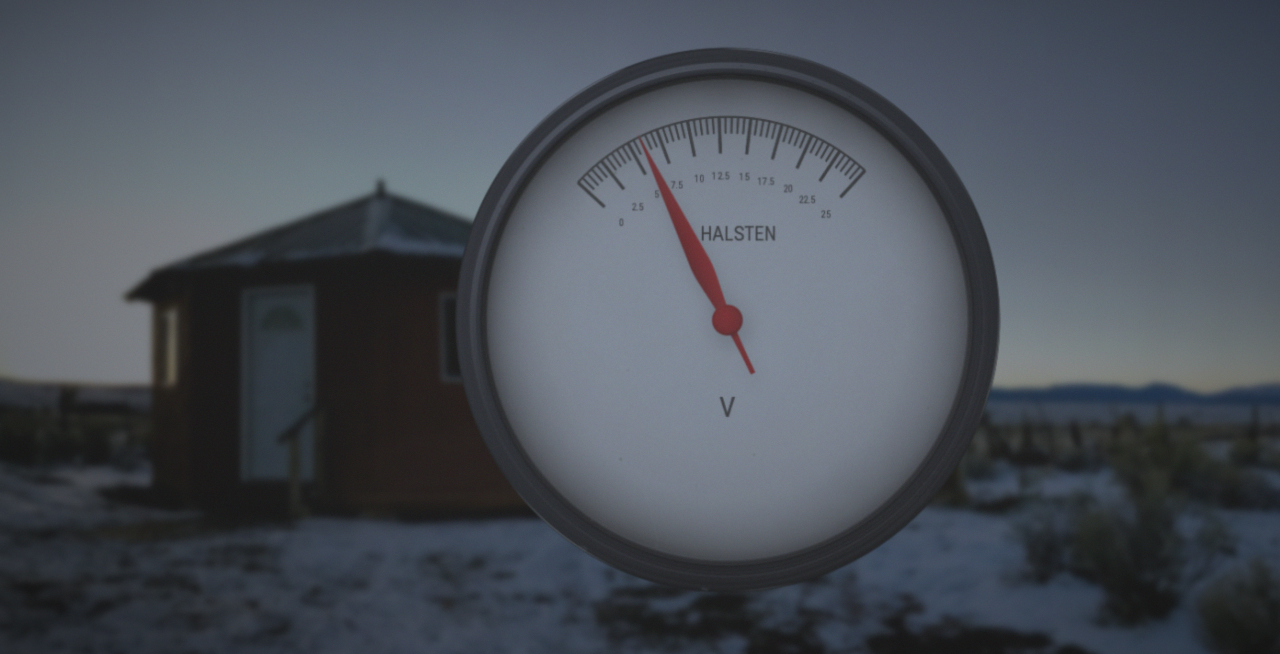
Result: 6 V
